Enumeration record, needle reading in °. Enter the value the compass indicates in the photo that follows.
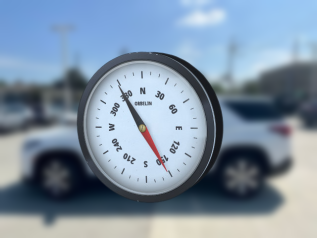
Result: 150 °
